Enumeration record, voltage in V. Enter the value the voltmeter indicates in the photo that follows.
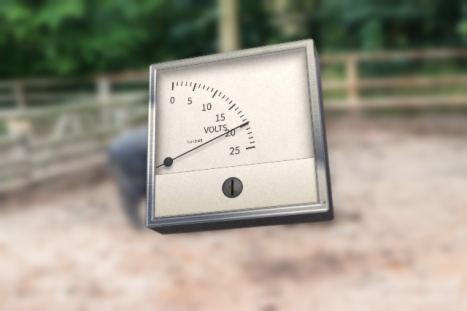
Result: 20 V
